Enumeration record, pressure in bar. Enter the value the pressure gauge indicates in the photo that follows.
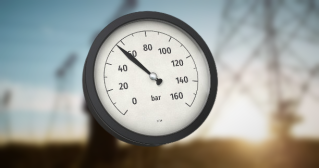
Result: 55 bar
